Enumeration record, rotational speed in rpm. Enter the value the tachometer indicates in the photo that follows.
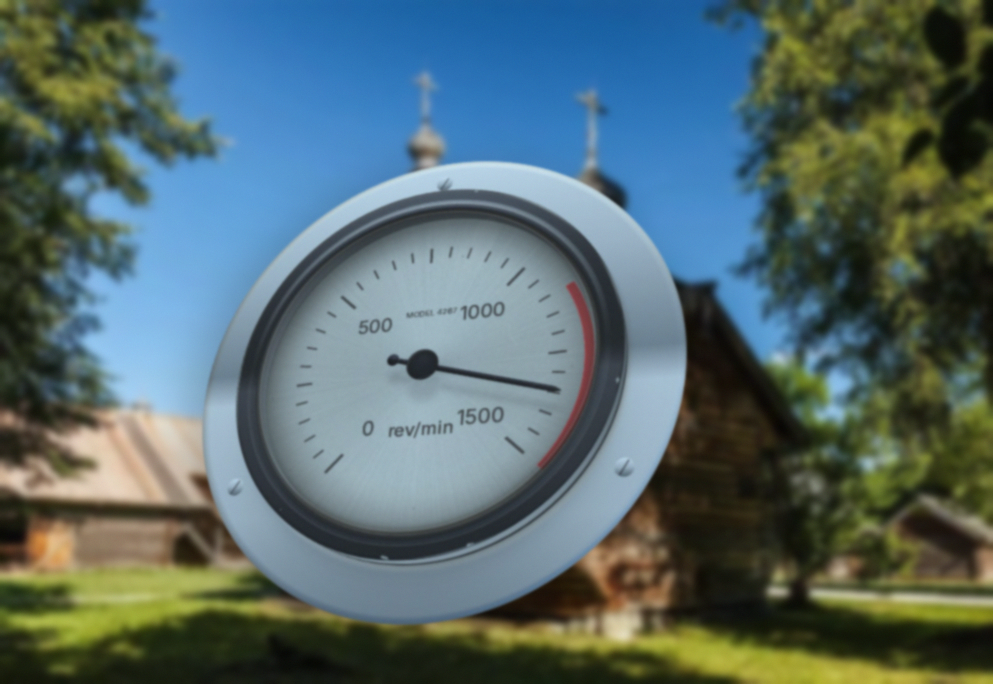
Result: 1350 rpm
